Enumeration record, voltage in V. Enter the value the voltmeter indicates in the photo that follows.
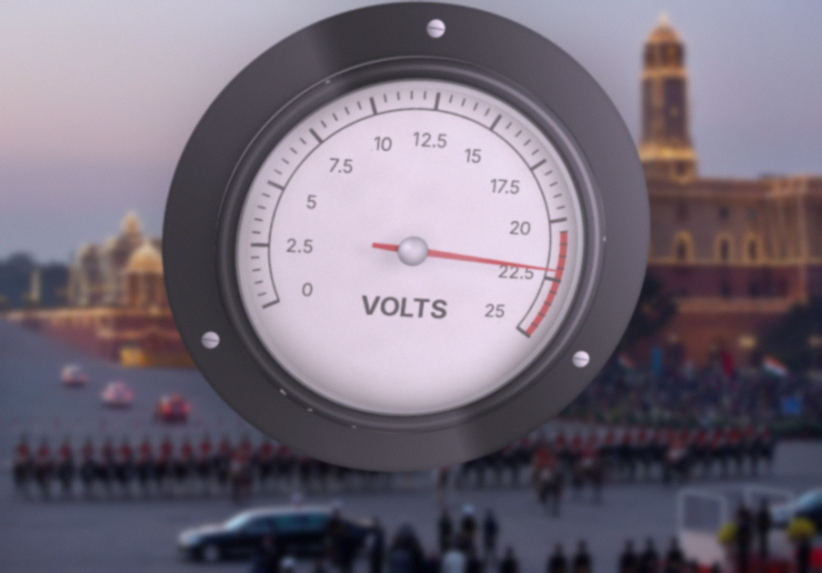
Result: 22 V
